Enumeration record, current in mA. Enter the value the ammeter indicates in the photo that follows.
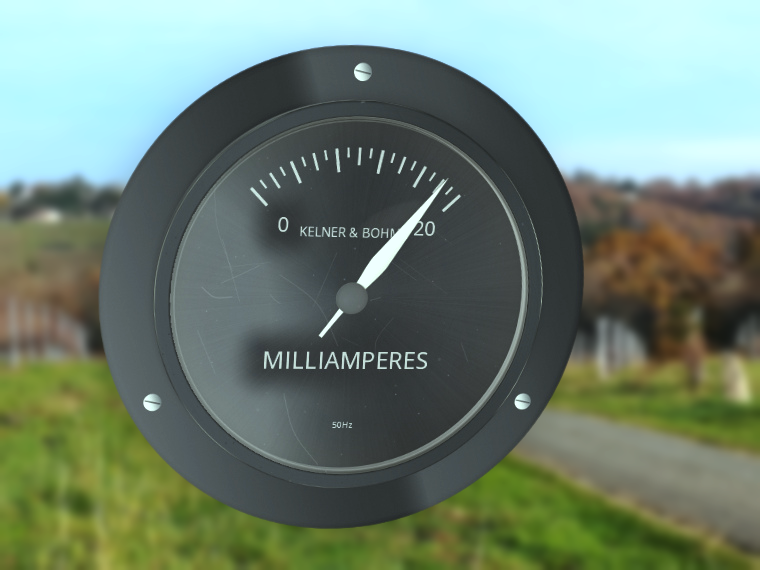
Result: 18 mA
